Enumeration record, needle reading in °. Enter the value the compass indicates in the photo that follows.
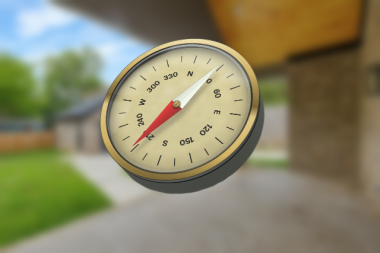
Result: 210 °
